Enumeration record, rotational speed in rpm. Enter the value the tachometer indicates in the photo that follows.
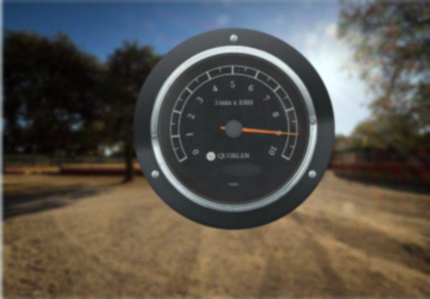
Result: 9000 rpm
